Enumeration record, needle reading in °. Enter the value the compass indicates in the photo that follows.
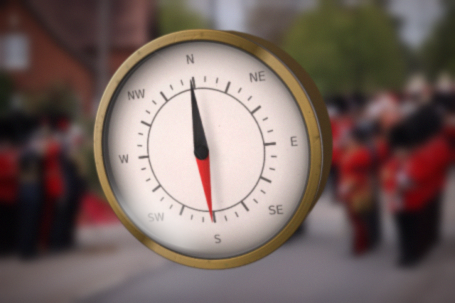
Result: 180 °
